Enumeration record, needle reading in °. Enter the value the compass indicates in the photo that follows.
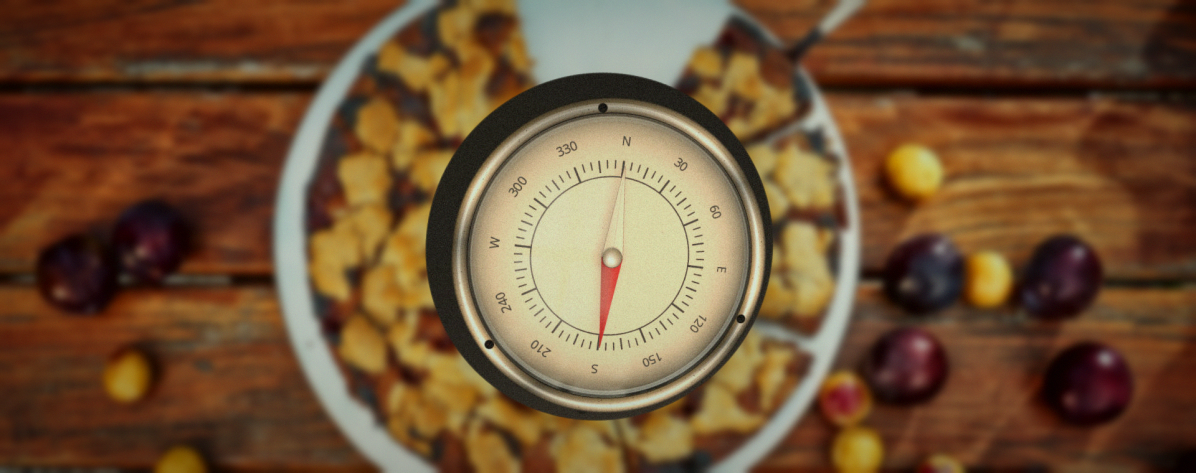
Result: 180 °
